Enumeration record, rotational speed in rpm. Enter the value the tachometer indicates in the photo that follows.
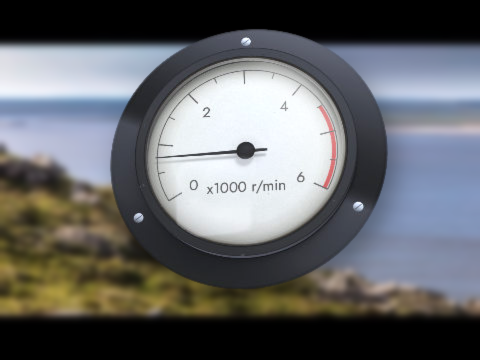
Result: 750 rpm
